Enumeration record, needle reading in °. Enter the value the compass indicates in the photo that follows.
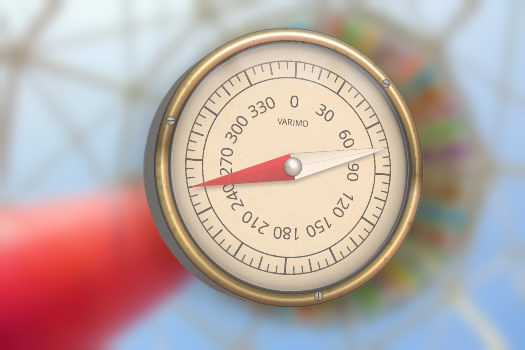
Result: 255 °
